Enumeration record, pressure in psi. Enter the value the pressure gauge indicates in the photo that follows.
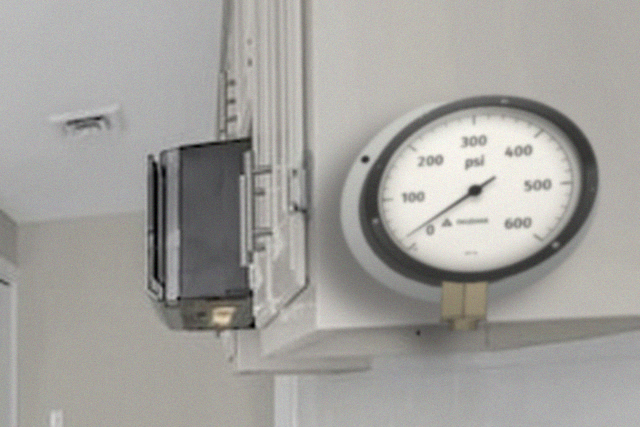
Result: 20 psi
